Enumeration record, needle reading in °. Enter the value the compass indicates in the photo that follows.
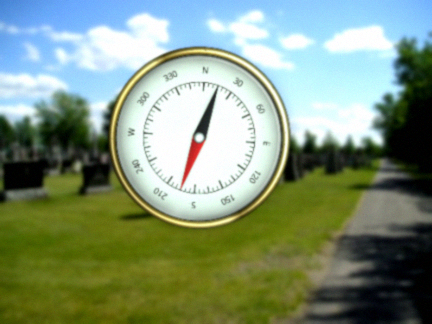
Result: 195 °
